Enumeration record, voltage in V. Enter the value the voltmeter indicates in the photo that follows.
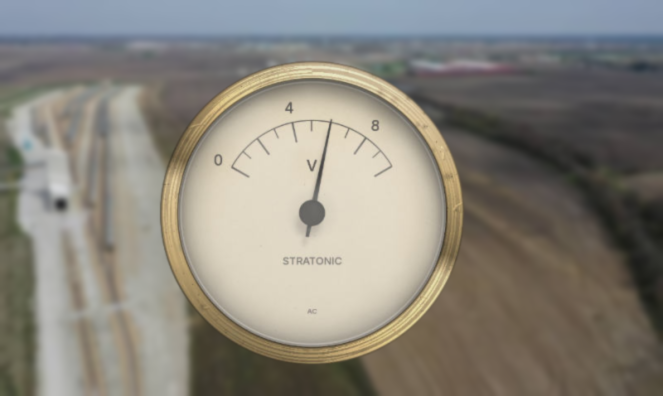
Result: 6 V
